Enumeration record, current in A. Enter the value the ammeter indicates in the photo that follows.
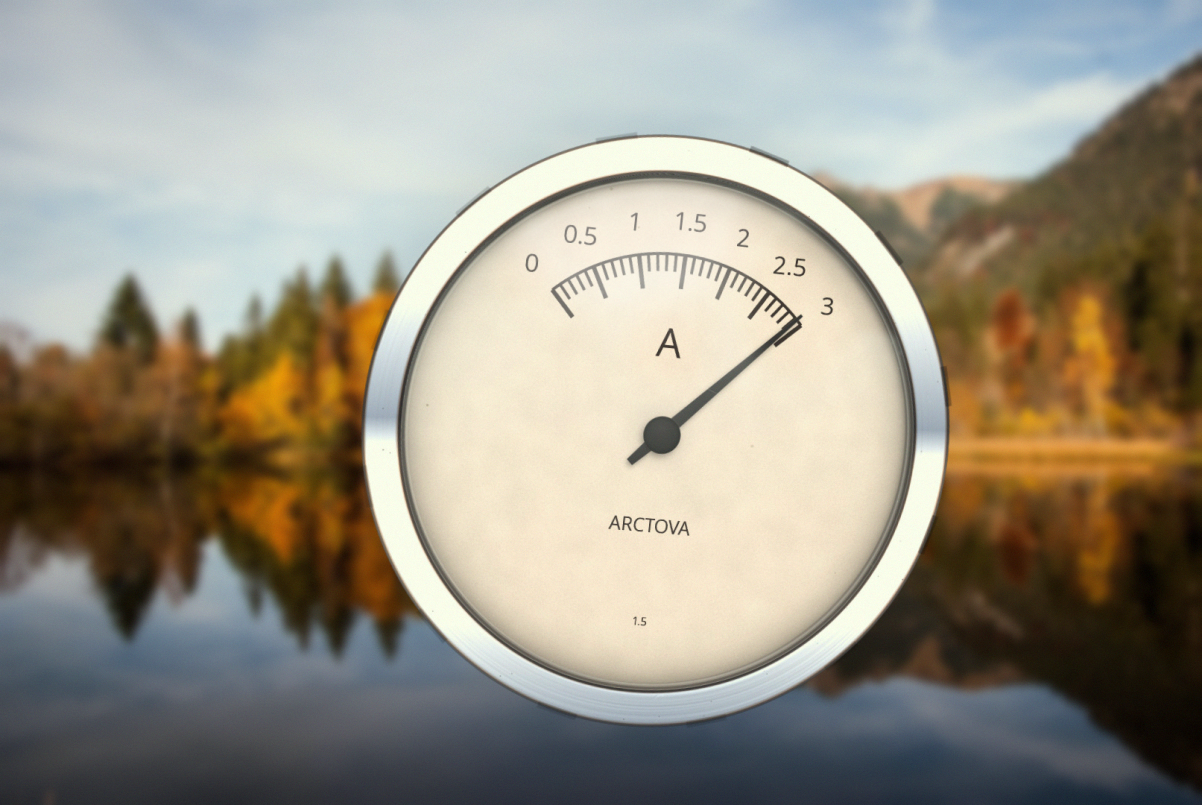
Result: 2.9 A
